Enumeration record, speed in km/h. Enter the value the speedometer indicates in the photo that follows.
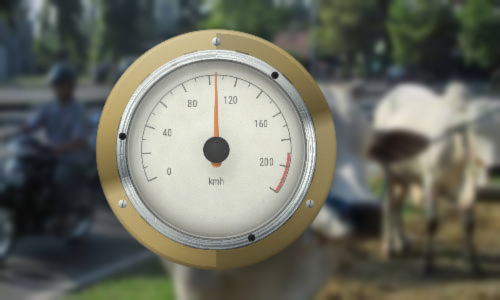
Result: 105 km/h
